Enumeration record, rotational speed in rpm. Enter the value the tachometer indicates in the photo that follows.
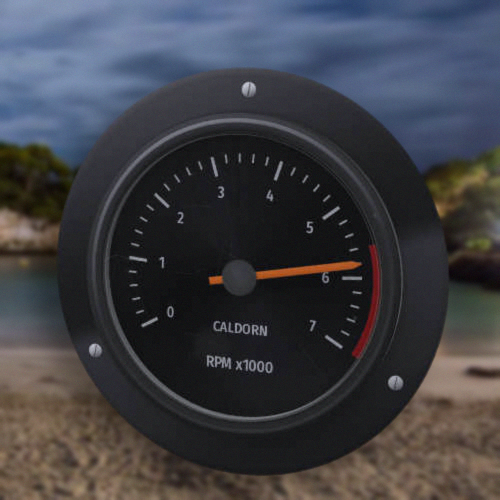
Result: 5800 rpm
